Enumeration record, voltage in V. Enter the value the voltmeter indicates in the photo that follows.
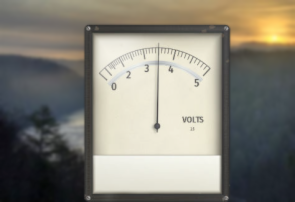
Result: 3.5 V
